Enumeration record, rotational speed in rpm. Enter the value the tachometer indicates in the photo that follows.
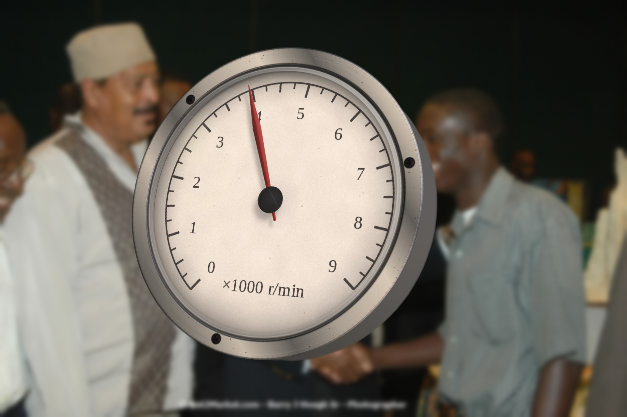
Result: 4000 rpm
